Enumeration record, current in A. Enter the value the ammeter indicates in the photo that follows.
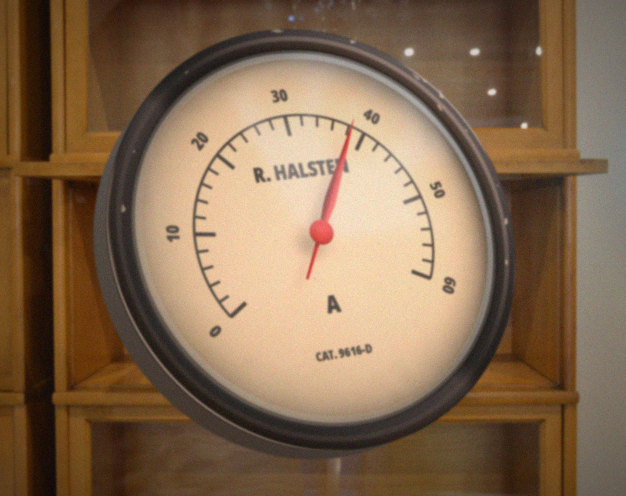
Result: 38 A
